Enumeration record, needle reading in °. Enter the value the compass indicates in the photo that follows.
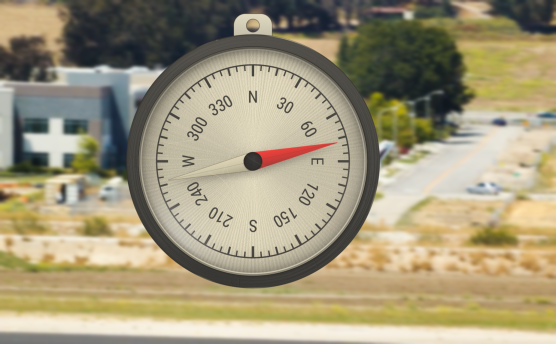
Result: 77.5 °
